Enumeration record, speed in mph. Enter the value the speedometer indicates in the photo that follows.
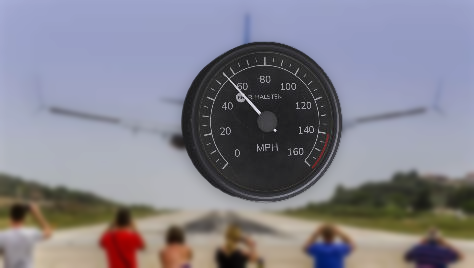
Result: 55 mph
